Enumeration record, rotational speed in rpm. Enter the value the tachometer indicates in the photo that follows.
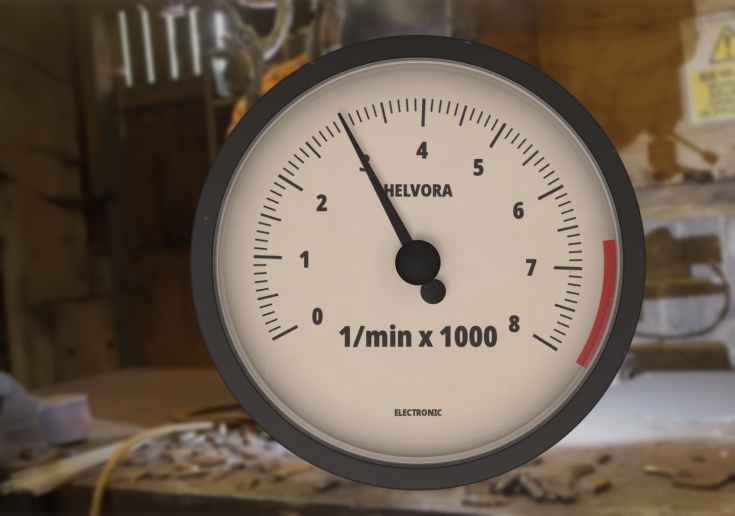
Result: 3000 rpm
